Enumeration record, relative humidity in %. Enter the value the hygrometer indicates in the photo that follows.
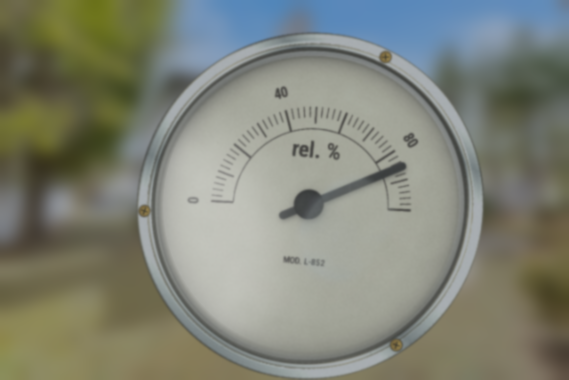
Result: 86 %
